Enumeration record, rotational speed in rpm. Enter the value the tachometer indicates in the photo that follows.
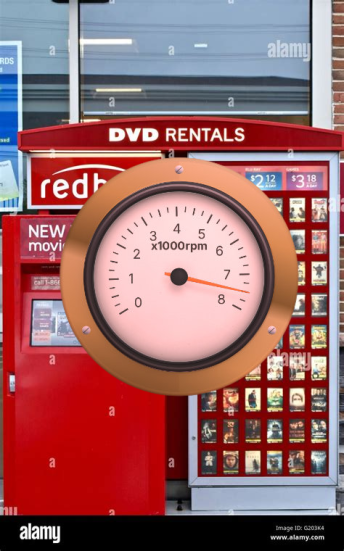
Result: 7500 rpm
